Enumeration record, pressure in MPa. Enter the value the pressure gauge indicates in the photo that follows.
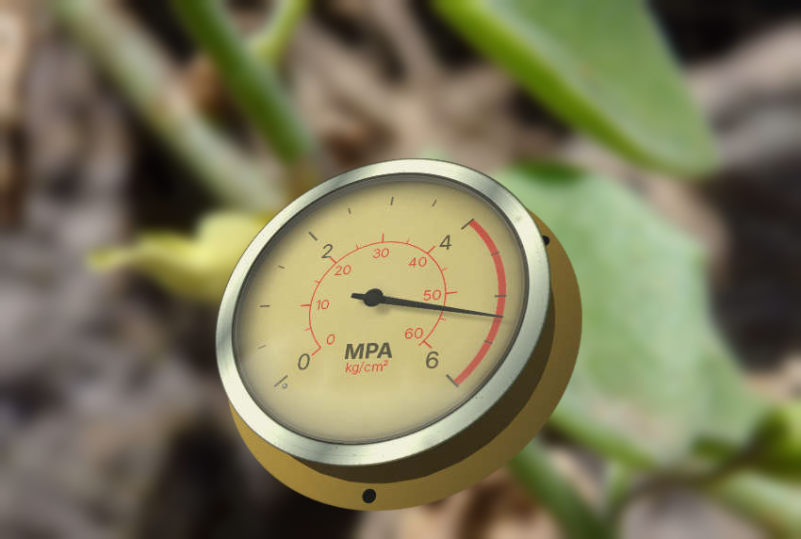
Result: 5.25 MPa
